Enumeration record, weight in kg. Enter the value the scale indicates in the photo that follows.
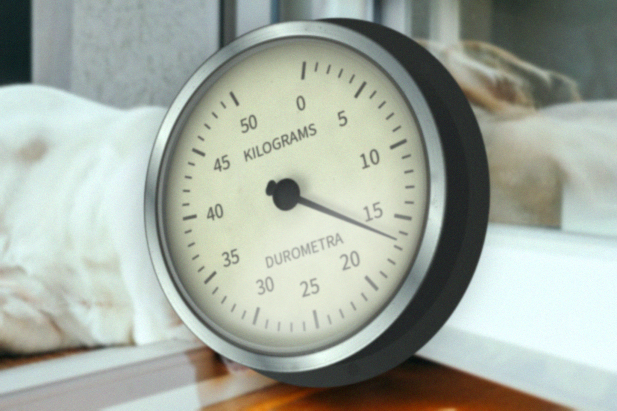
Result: 16.5 kg
